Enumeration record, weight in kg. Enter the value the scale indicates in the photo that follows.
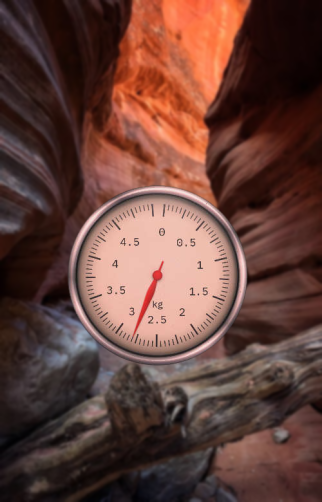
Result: 2.8 kg
